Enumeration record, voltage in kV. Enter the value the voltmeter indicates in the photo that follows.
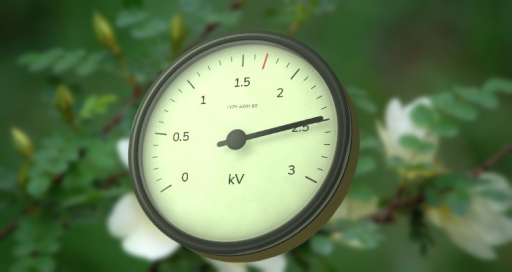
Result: 2.5 kV
